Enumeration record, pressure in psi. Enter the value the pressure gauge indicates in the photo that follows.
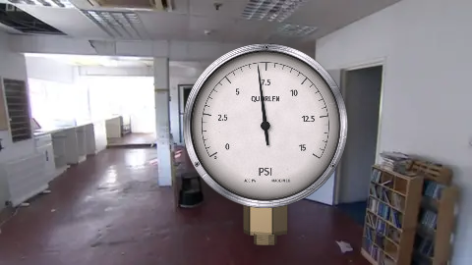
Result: 7 psi
